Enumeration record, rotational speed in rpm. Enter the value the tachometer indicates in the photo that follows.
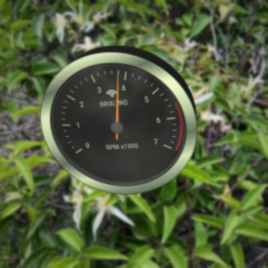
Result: 3800 rpm
